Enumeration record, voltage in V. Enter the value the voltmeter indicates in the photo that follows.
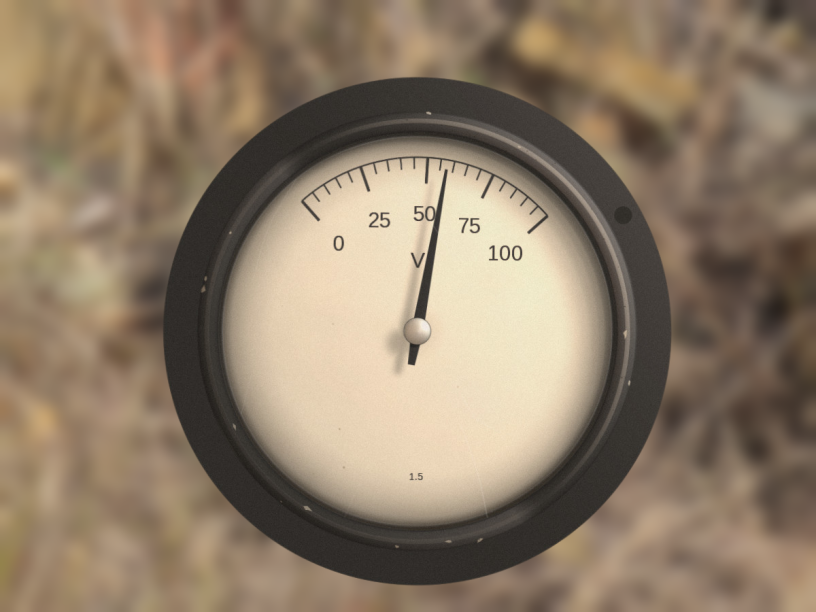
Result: 57.5 V
